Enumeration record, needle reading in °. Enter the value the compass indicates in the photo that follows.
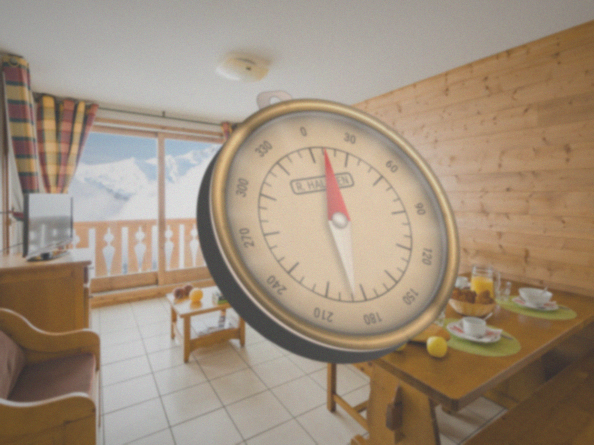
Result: 10 °
